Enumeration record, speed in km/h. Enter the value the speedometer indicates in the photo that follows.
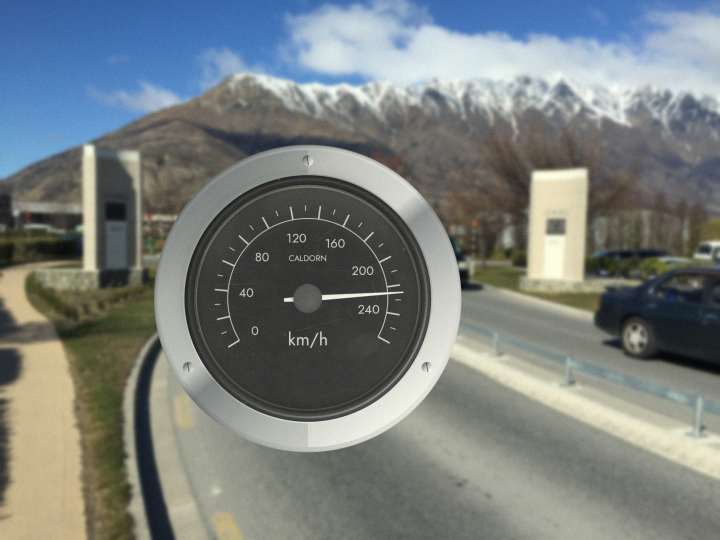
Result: 225 km/h
